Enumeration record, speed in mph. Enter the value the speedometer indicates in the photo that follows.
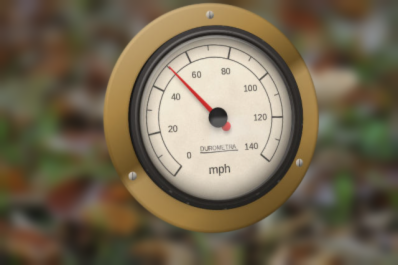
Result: 50 mph
